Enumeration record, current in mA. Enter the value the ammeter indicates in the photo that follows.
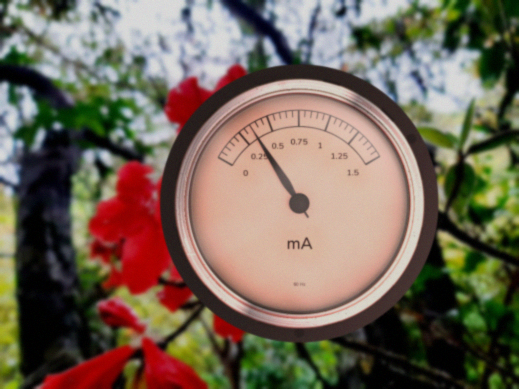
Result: 0.35 mA
